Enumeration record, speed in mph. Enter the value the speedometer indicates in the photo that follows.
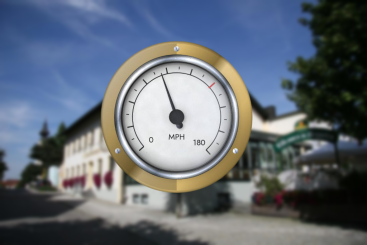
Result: 75 mph
